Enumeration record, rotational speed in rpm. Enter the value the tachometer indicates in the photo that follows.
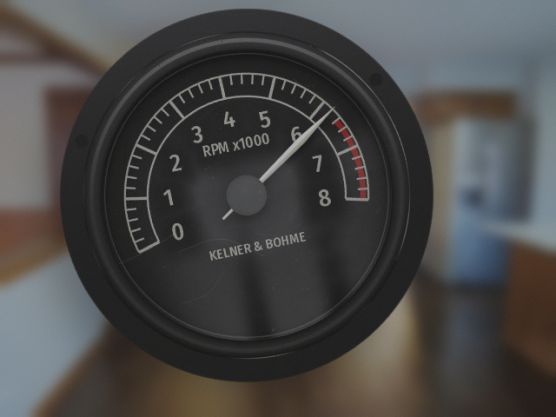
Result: 6200 rpm
